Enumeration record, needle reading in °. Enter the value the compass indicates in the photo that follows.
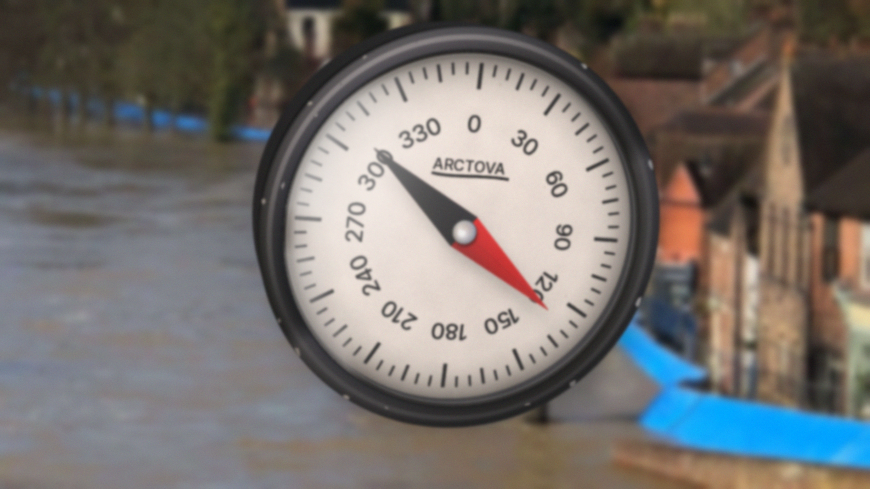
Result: 127.5 °
